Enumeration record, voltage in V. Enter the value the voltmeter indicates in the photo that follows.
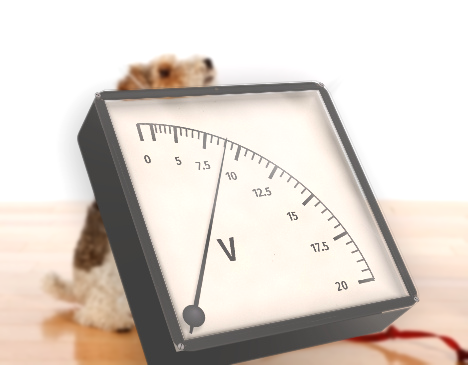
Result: 9 V
